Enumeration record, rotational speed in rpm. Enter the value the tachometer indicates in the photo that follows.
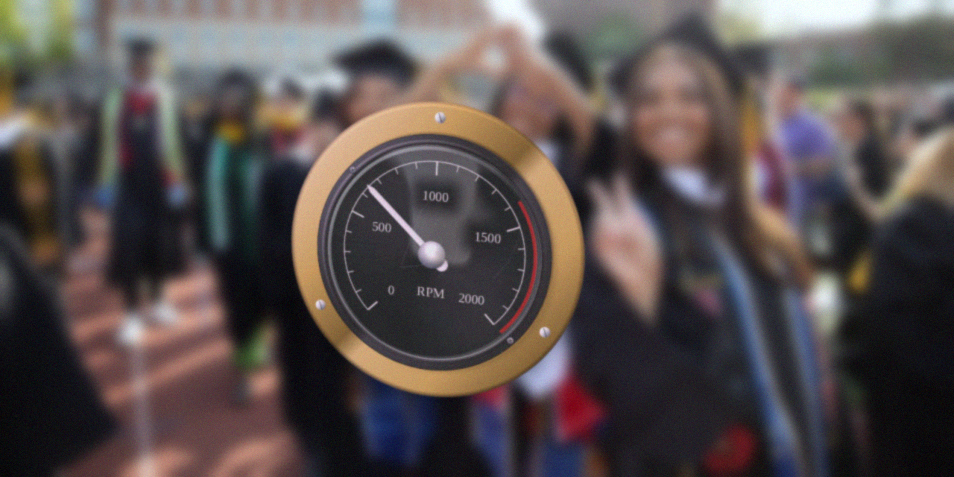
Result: 650 rpm
